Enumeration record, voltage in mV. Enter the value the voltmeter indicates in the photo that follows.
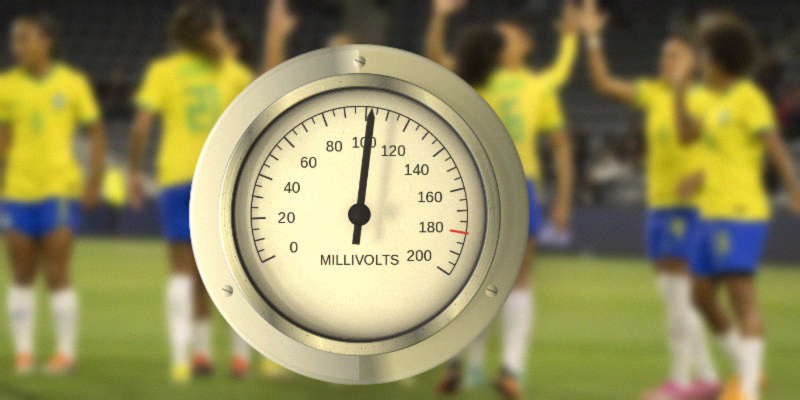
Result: 102.5 mV
